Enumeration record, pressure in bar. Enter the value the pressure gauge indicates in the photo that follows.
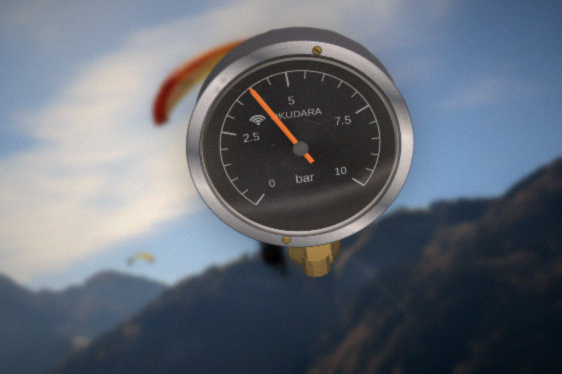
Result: 4 bar
